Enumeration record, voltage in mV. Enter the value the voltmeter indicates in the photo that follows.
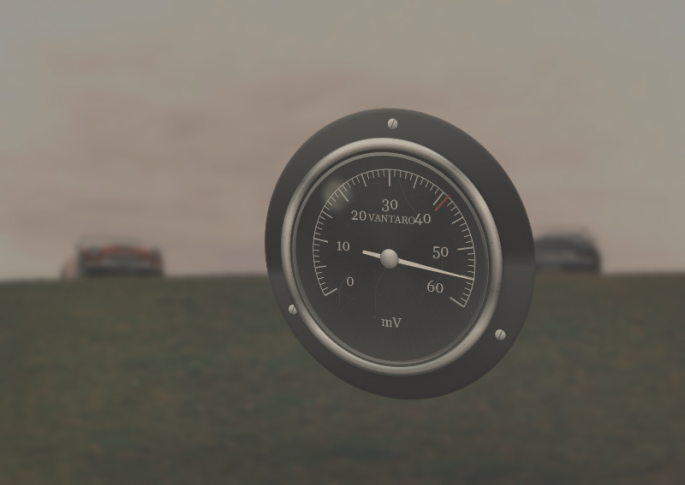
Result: 55 mV
